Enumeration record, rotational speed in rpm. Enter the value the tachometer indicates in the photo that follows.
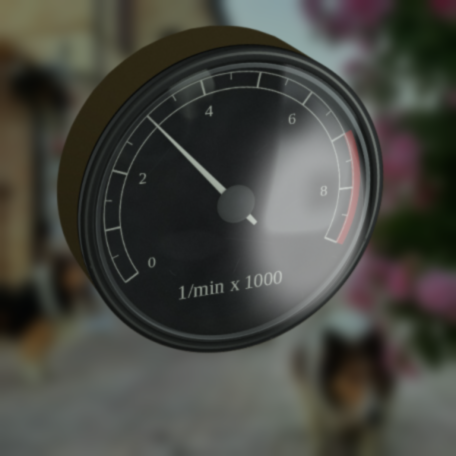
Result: 3000 rpm
